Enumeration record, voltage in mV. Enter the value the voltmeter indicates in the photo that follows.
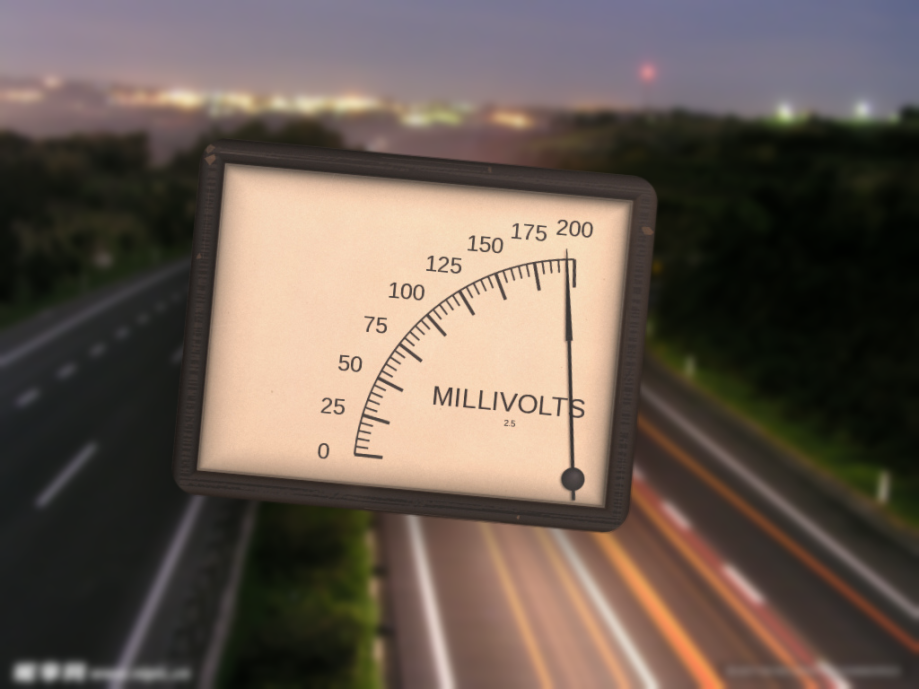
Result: 195 mV
